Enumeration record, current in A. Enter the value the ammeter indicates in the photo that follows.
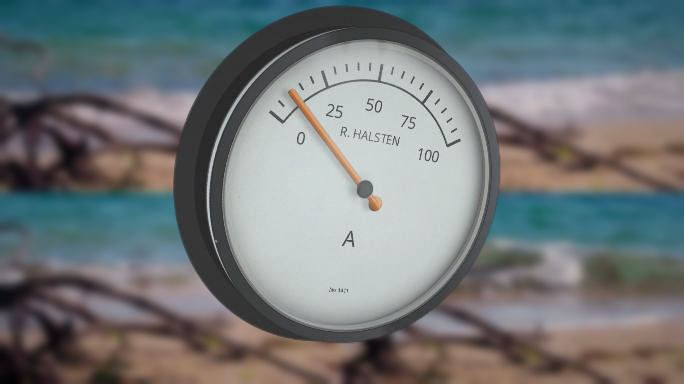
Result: 10 A
